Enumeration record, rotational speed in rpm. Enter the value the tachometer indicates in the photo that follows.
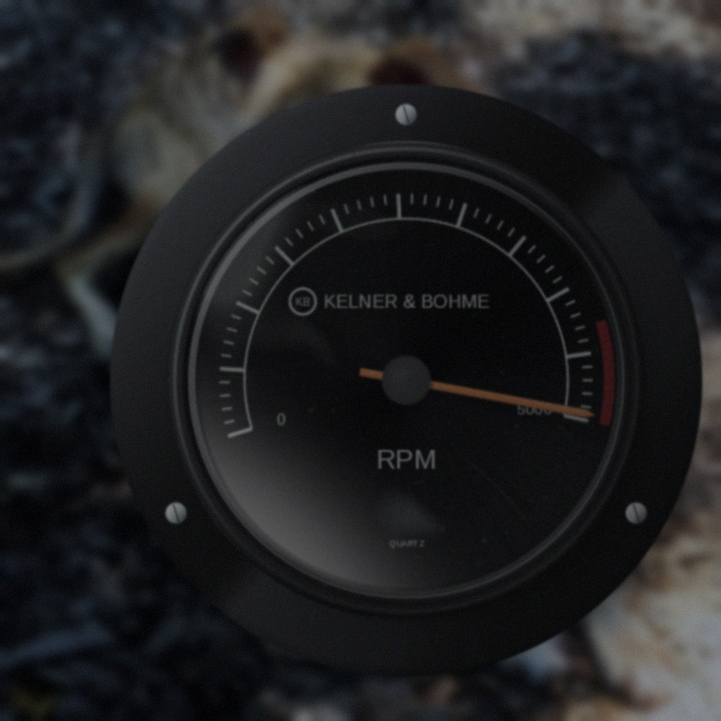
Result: 4950 rpm
